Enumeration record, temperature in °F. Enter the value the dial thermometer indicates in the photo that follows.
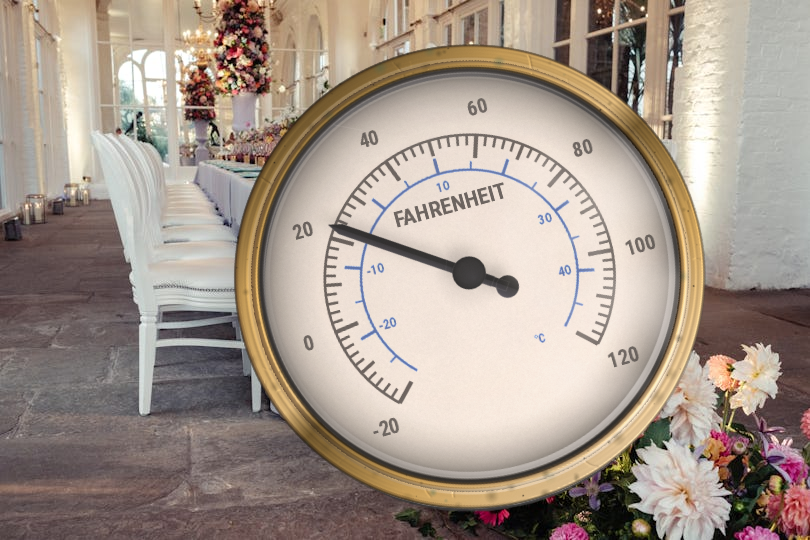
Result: 22 °F
